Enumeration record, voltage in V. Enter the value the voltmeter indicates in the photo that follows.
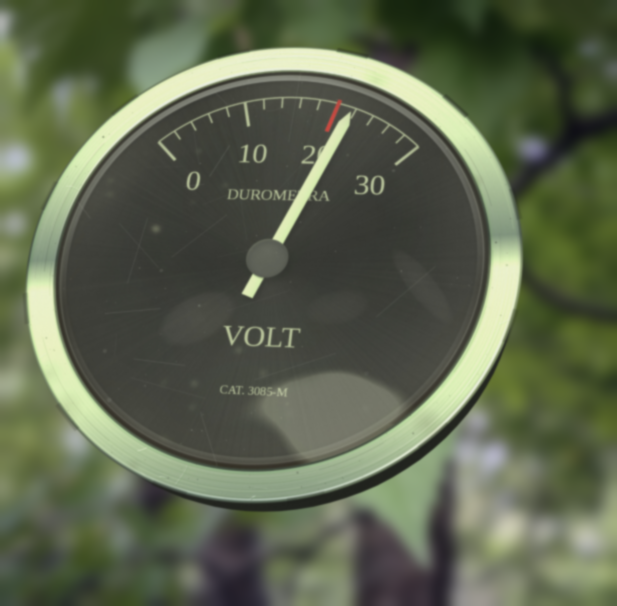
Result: 22 V
